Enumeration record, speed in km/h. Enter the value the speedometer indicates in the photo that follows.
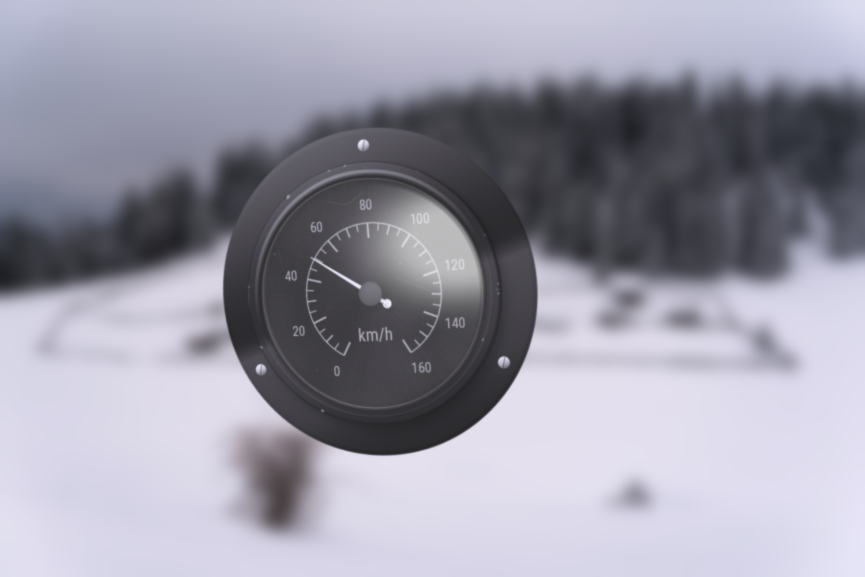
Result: 50 km/h
